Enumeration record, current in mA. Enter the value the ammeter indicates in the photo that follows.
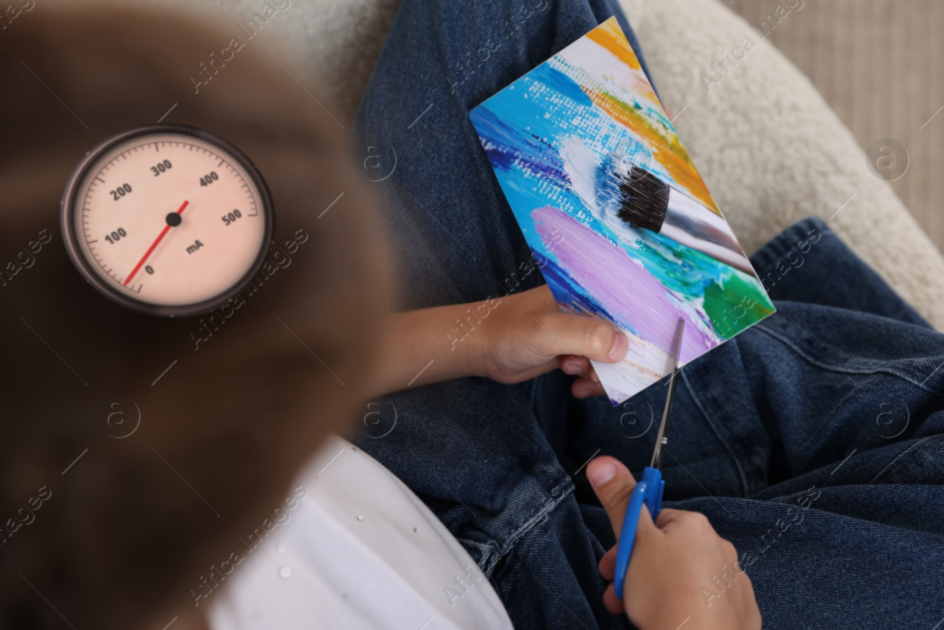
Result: 20 mA
